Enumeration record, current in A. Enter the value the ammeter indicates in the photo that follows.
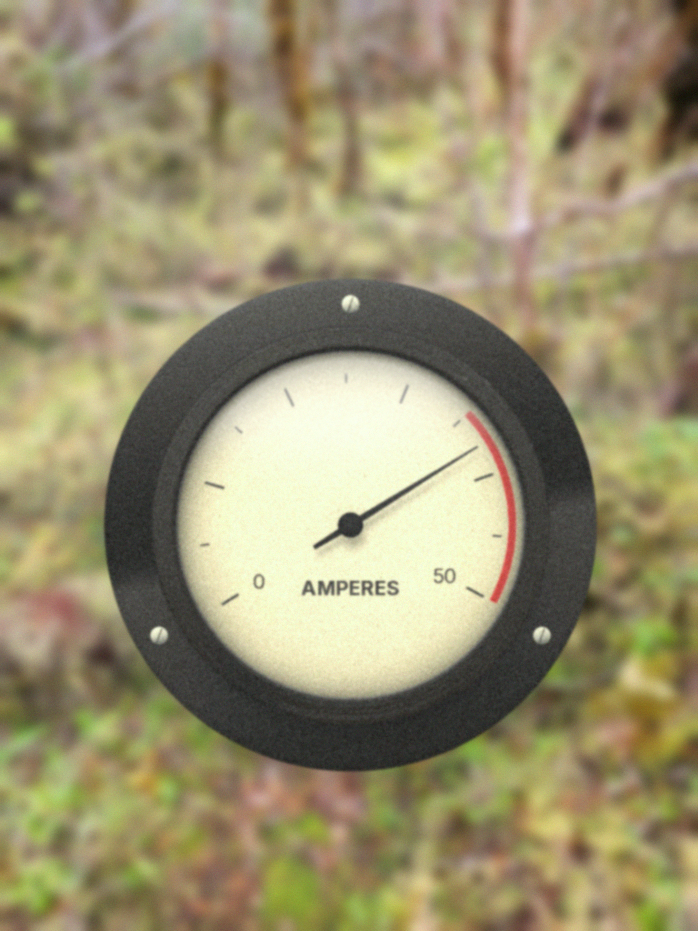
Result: 37.5 A
